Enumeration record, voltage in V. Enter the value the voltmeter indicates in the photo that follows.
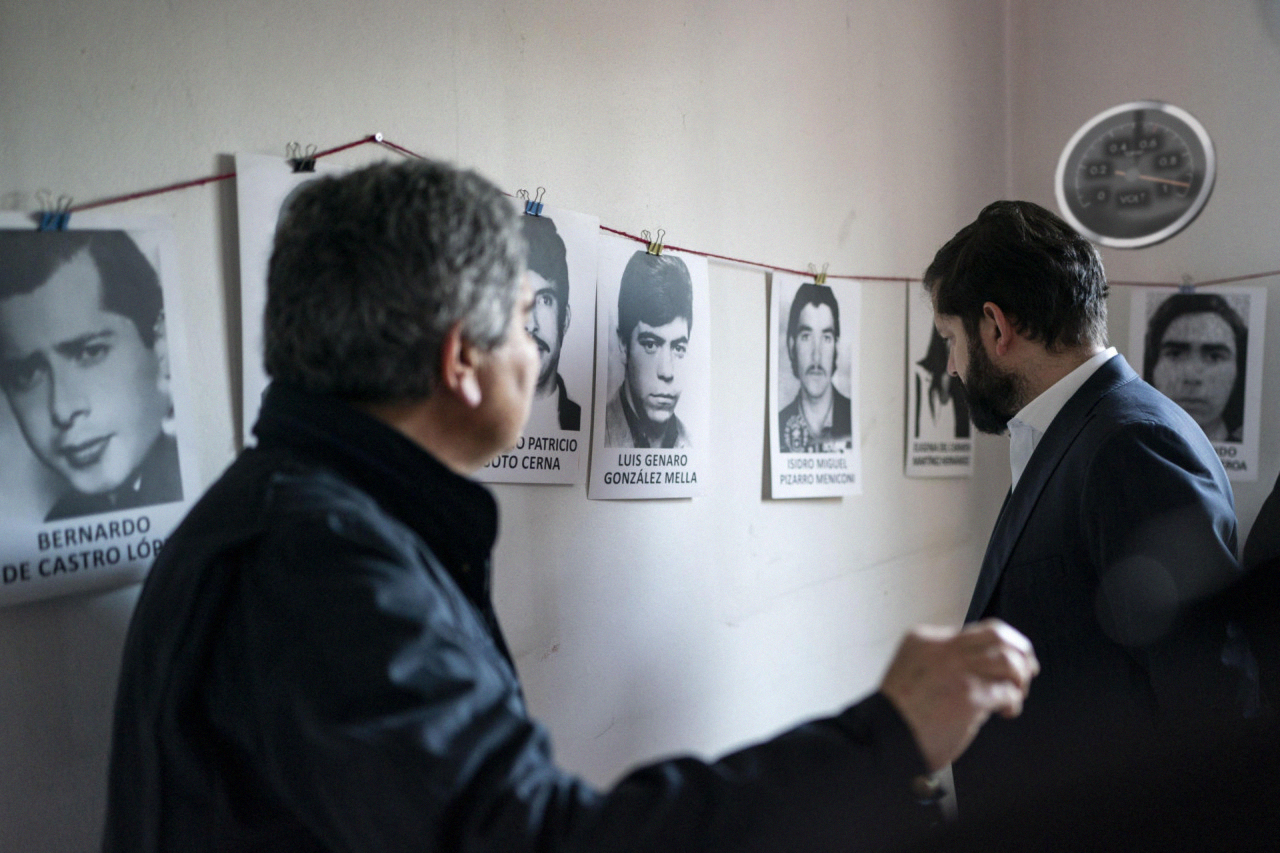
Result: 0.95 V
